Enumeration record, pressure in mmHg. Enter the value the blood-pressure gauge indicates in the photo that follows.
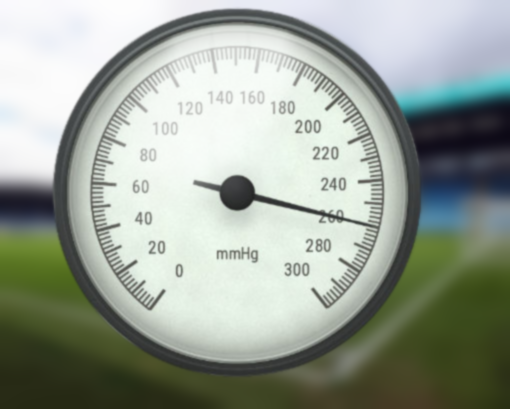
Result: 260 mmHg
